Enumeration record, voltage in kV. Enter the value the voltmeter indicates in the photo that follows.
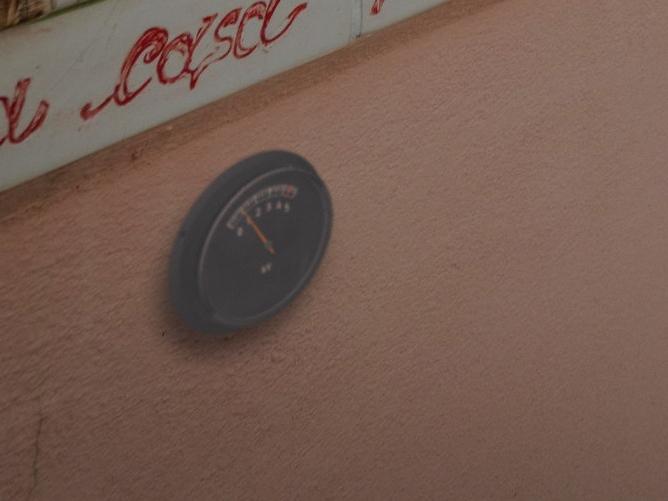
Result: 1 kV
